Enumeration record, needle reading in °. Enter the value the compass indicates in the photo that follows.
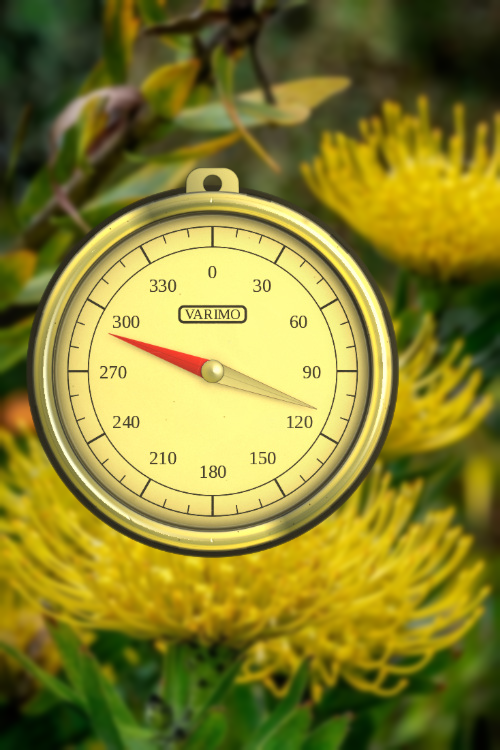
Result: 290 °
